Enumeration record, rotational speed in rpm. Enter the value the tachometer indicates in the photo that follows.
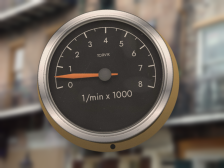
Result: 500 rpm
